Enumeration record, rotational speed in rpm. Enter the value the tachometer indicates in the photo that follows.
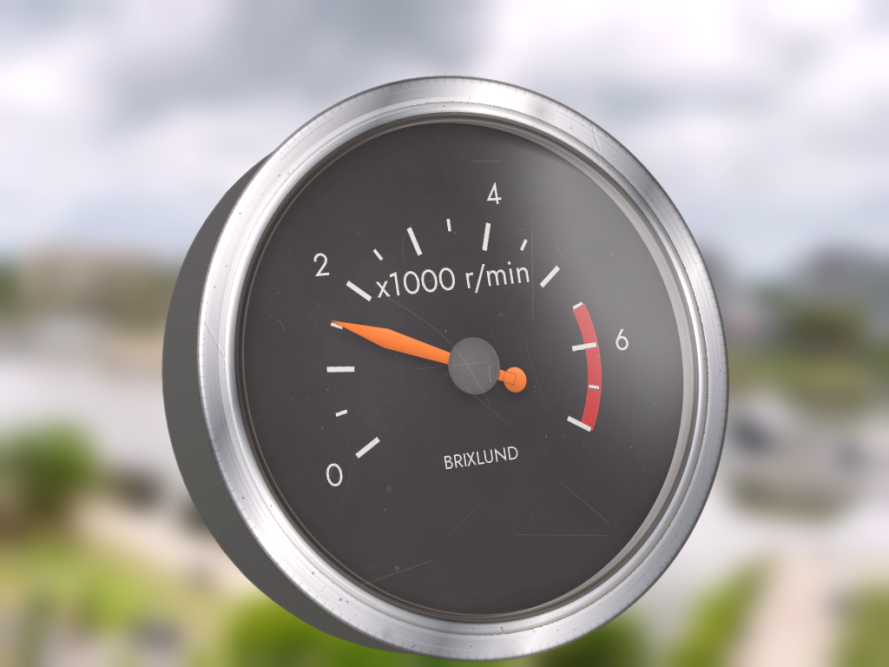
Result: 1500 rpm
